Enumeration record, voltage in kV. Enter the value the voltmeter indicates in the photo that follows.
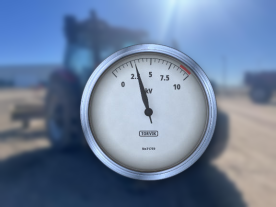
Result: 3 kV
